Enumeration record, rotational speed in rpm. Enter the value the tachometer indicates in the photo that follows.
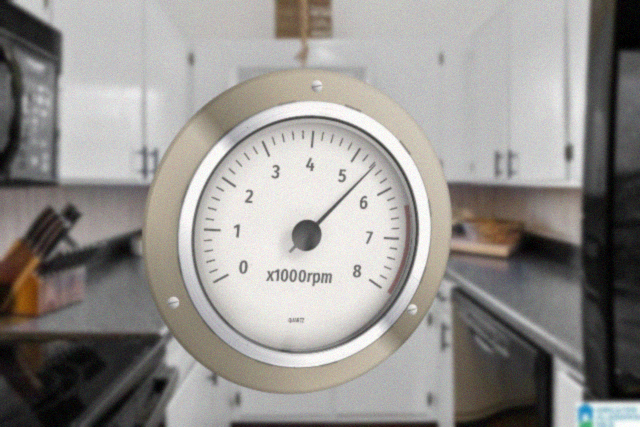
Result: 5400 rpm
